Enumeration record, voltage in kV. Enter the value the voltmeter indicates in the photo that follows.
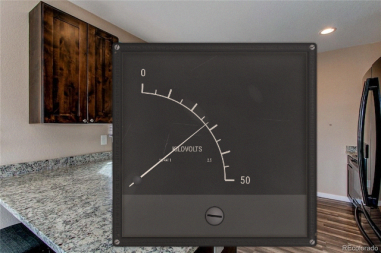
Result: 27.5 kV
